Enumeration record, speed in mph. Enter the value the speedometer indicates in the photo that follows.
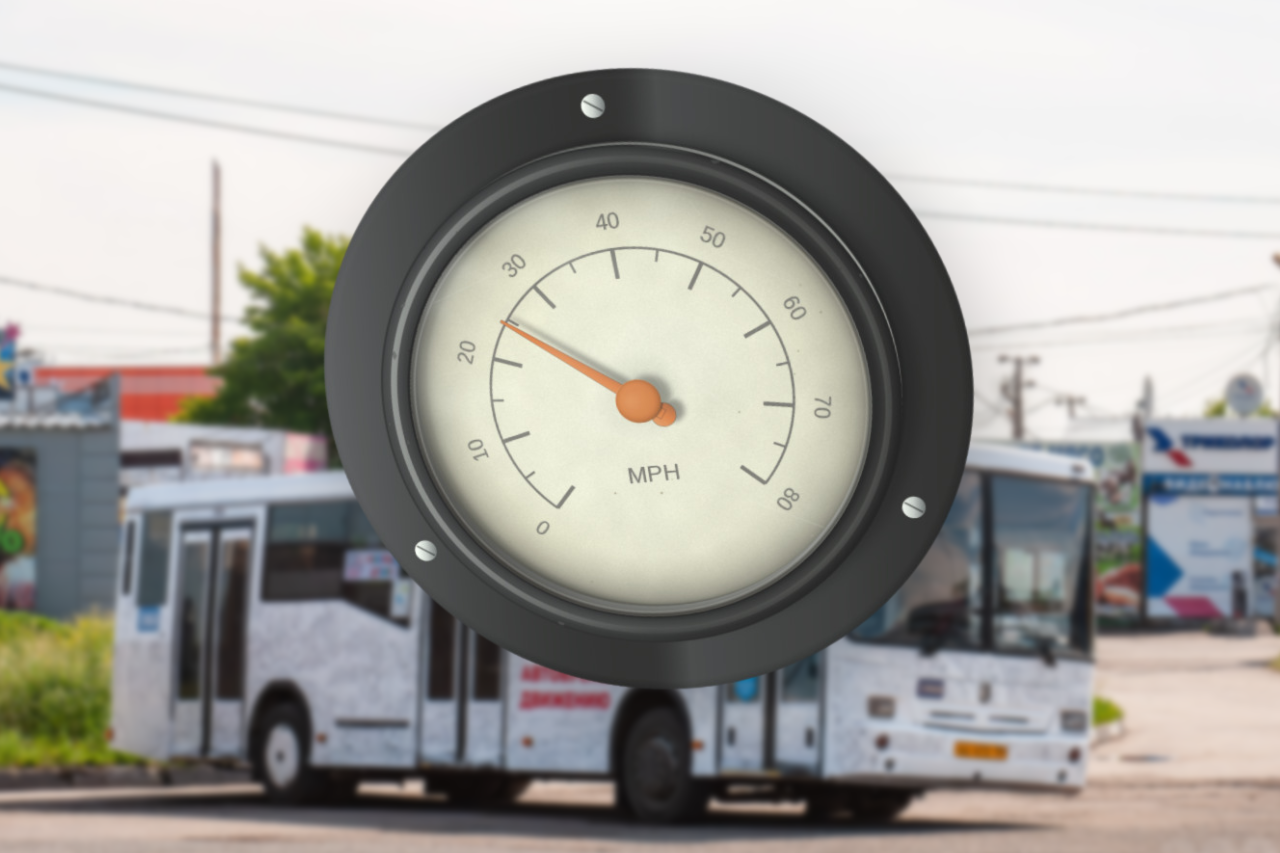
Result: 25 mph
